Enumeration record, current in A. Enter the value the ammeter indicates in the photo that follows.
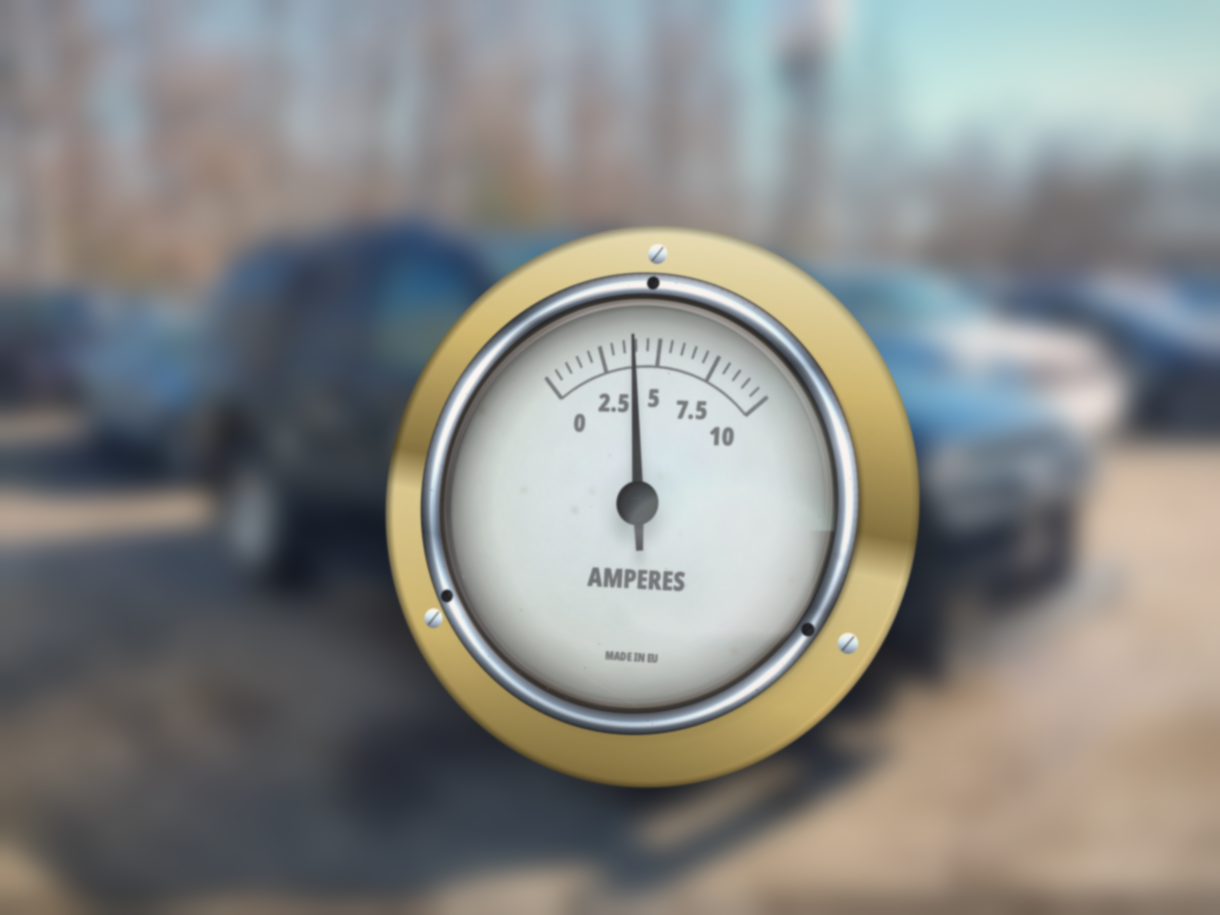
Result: 4 A
